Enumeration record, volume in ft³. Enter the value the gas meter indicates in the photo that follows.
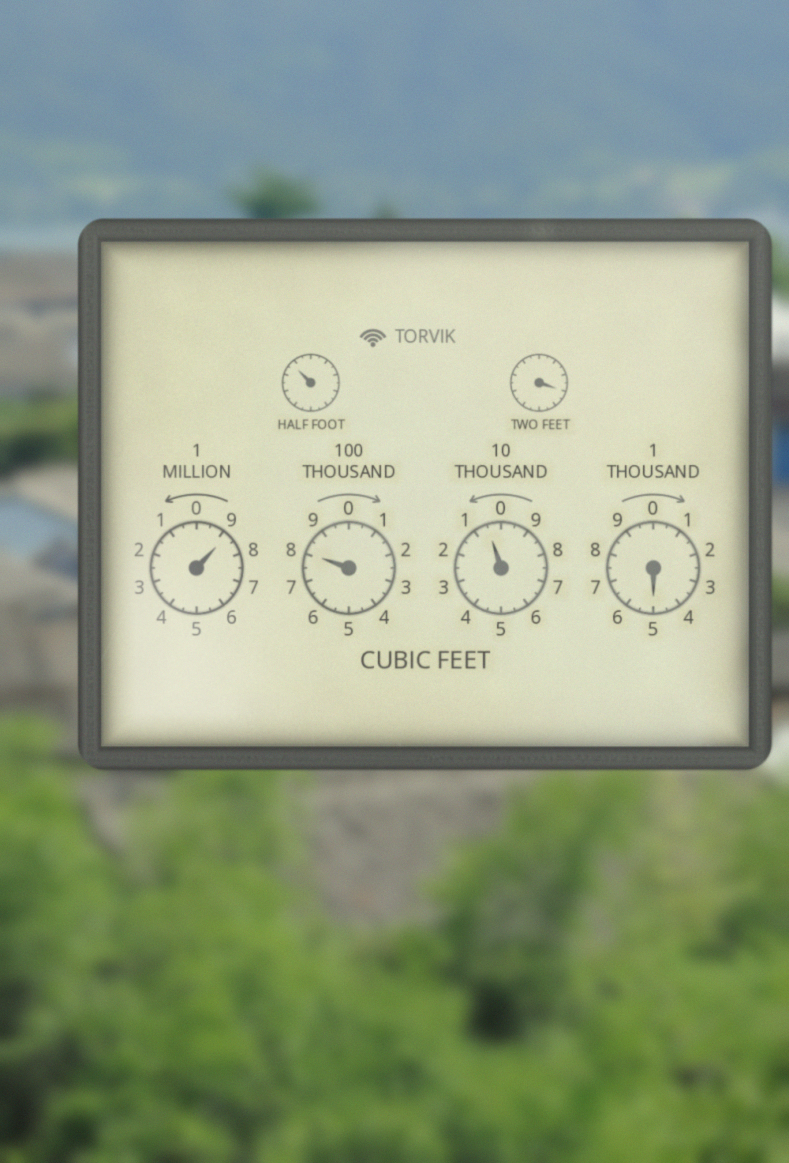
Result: 880500 ft³
